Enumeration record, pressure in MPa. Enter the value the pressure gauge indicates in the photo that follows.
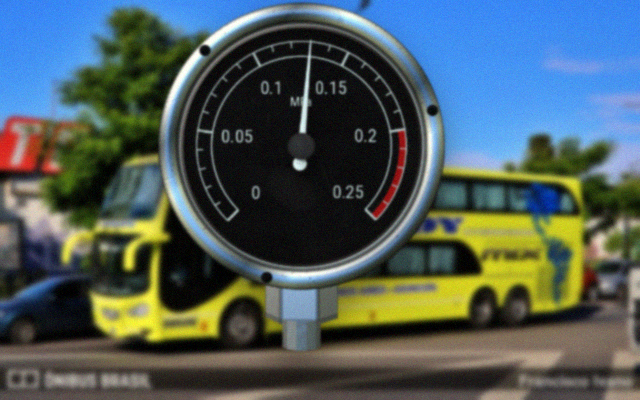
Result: 0.13 MPa
